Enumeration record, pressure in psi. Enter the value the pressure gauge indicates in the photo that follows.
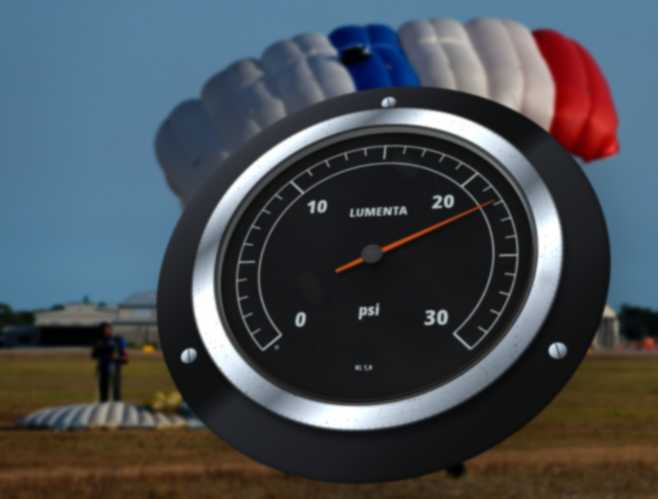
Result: 22 psi
